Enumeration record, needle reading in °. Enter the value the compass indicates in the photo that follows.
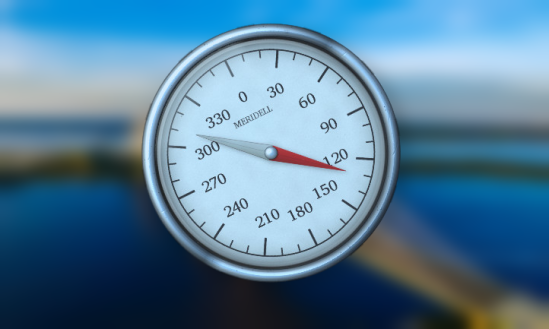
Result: 130 °
